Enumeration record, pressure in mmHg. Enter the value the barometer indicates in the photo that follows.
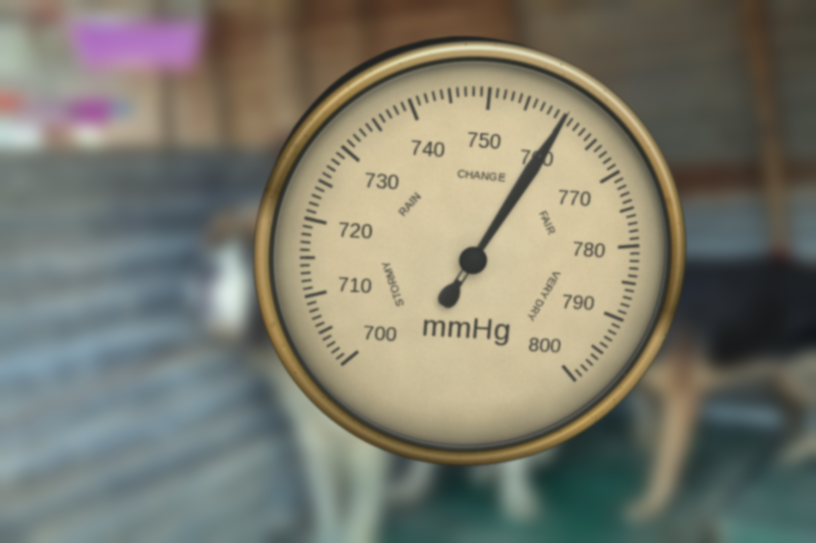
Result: 760 mmHg
